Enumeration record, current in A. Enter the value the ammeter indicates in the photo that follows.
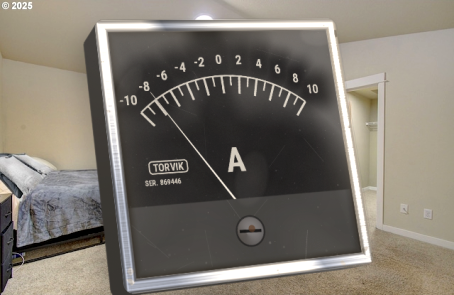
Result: -8 A
